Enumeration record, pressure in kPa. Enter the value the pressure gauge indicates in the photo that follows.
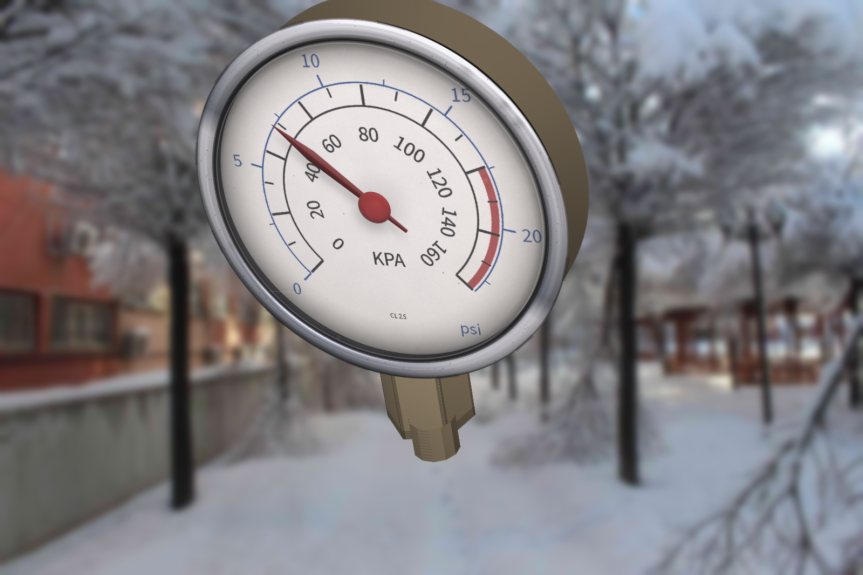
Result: 50 kPa
